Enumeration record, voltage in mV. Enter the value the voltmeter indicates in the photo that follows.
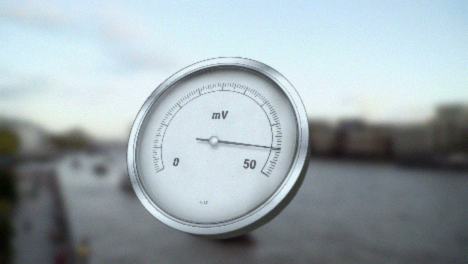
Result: 45 mV
